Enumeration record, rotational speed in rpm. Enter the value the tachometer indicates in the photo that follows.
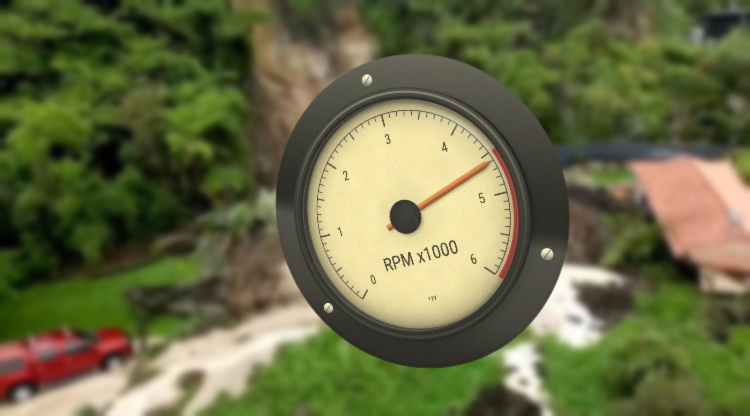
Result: 4600 rpm
